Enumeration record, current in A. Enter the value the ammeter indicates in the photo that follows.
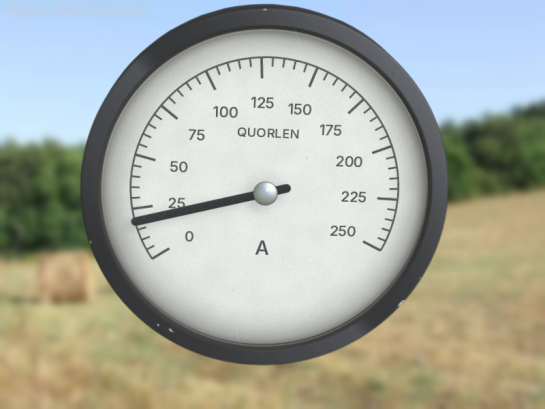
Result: 20 A
